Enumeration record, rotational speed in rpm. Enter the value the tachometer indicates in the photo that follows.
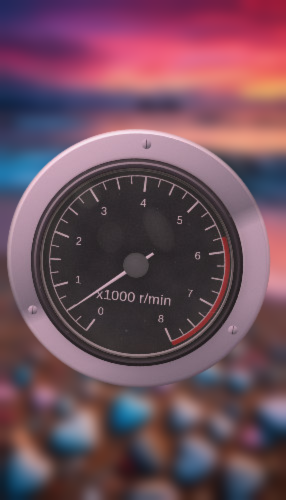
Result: 500 rpm
